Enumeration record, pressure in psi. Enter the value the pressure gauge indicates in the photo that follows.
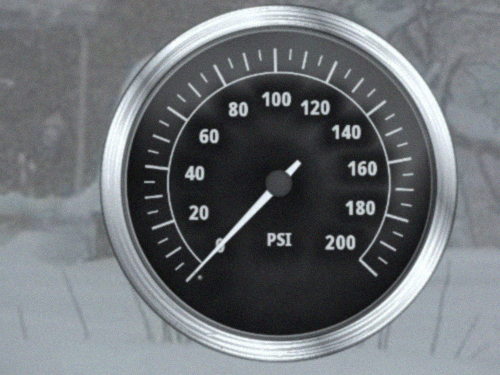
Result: 0 psi
